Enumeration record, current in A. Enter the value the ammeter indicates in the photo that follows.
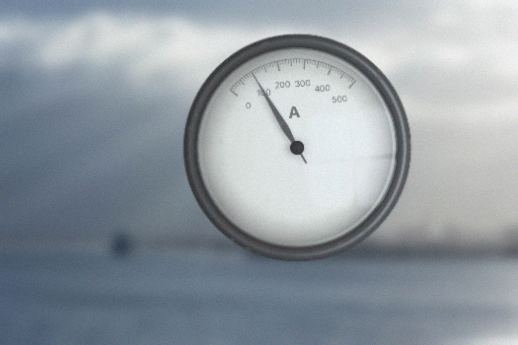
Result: 100 A
